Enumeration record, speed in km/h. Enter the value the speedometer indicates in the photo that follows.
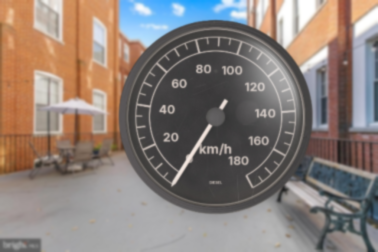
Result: 0 km/h
